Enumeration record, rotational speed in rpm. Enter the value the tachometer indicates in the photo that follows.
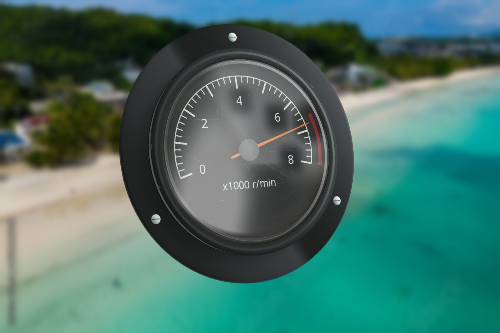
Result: 6800 rpm
